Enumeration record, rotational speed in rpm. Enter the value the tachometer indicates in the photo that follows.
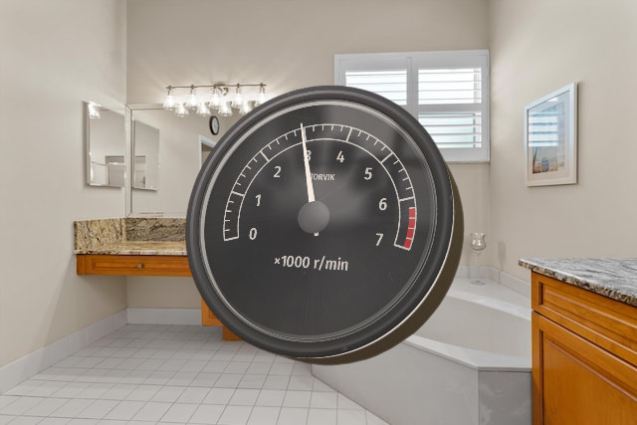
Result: 3000 rpm
